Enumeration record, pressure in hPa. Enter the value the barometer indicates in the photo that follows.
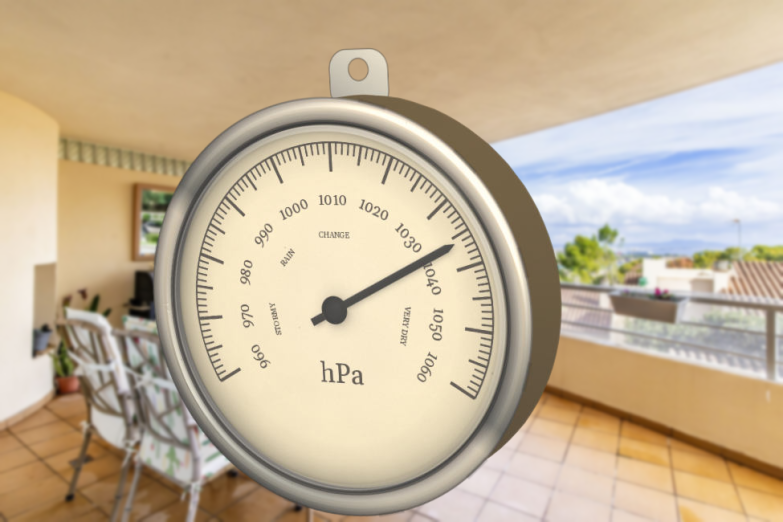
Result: 1036 hPa
